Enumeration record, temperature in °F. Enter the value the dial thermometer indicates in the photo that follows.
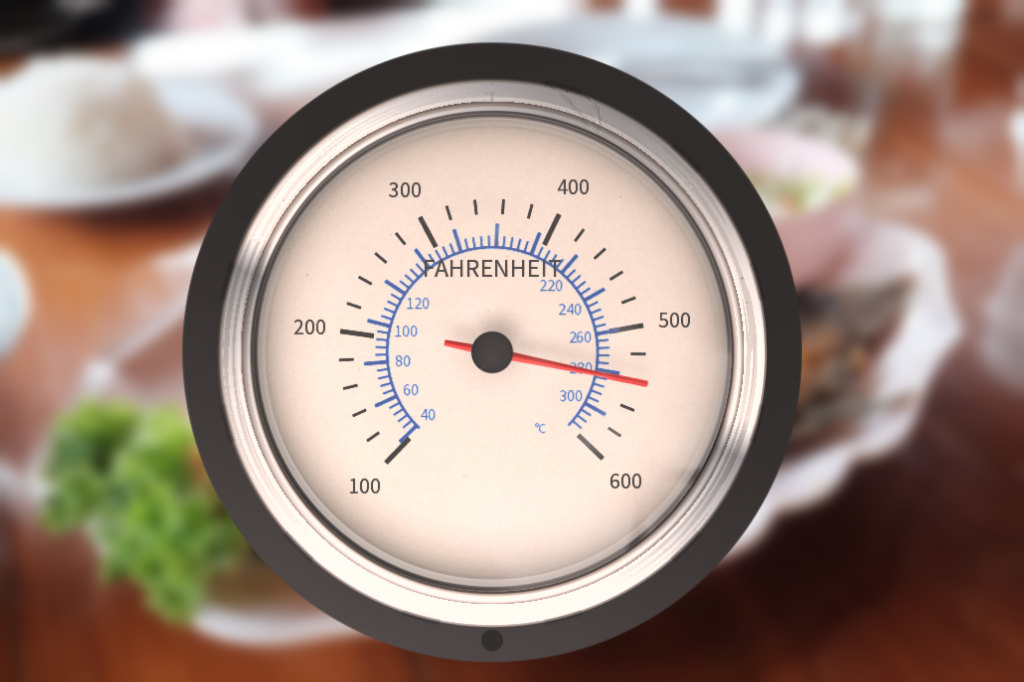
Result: 540 °F
